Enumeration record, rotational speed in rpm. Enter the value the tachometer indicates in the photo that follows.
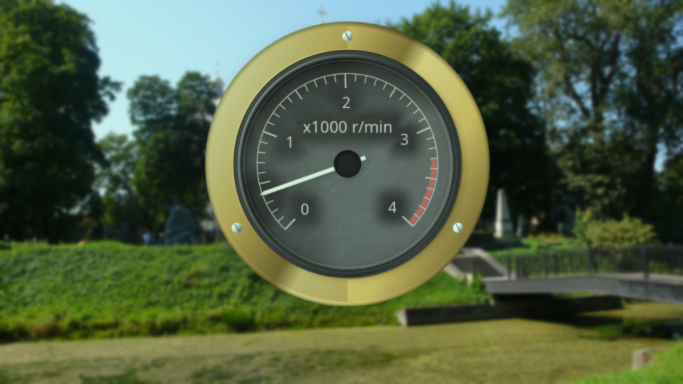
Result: 400 rpm
